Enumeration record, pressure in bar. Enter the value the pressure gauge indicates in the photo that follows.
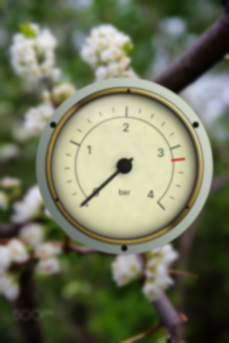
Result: 0 bar
